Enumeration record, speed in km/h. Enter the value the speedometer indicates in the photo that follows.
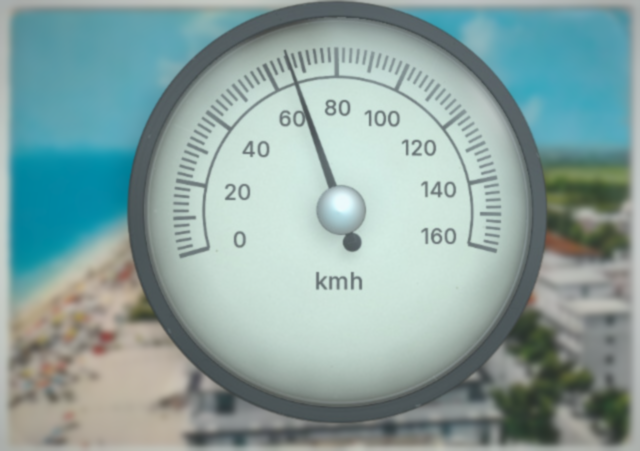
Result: 66 km/h
